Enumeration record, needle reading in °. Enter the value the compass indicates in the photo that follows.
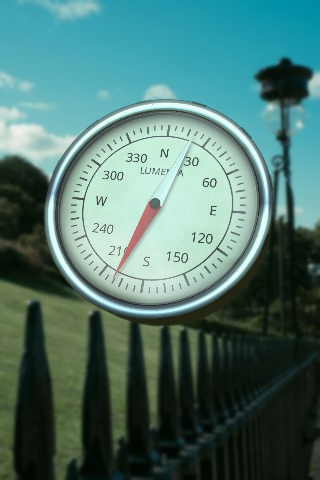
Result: 200 °
